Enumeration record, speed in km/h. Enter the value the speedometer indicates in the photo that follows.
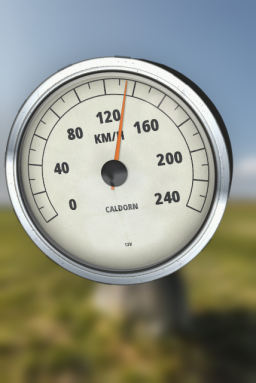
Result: 135 km/h
